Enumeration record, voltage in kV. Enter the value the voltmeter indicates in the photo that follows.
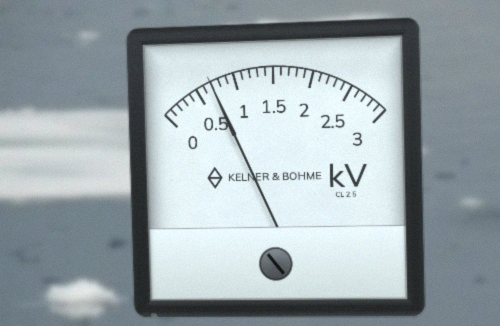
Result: 0.7 kV
